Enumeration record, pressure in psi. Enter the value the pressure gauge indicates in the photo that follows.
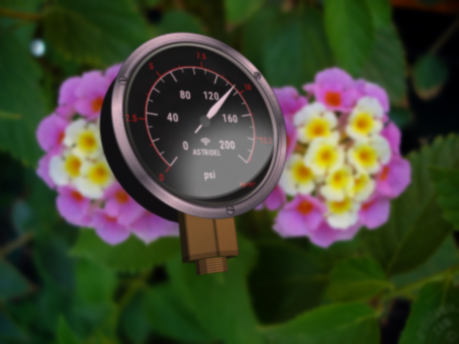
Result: 135 psi
